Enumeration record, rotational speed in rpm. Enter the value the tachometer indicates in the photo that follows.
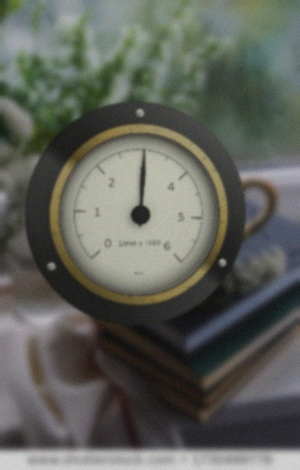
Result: 3000 rpm
